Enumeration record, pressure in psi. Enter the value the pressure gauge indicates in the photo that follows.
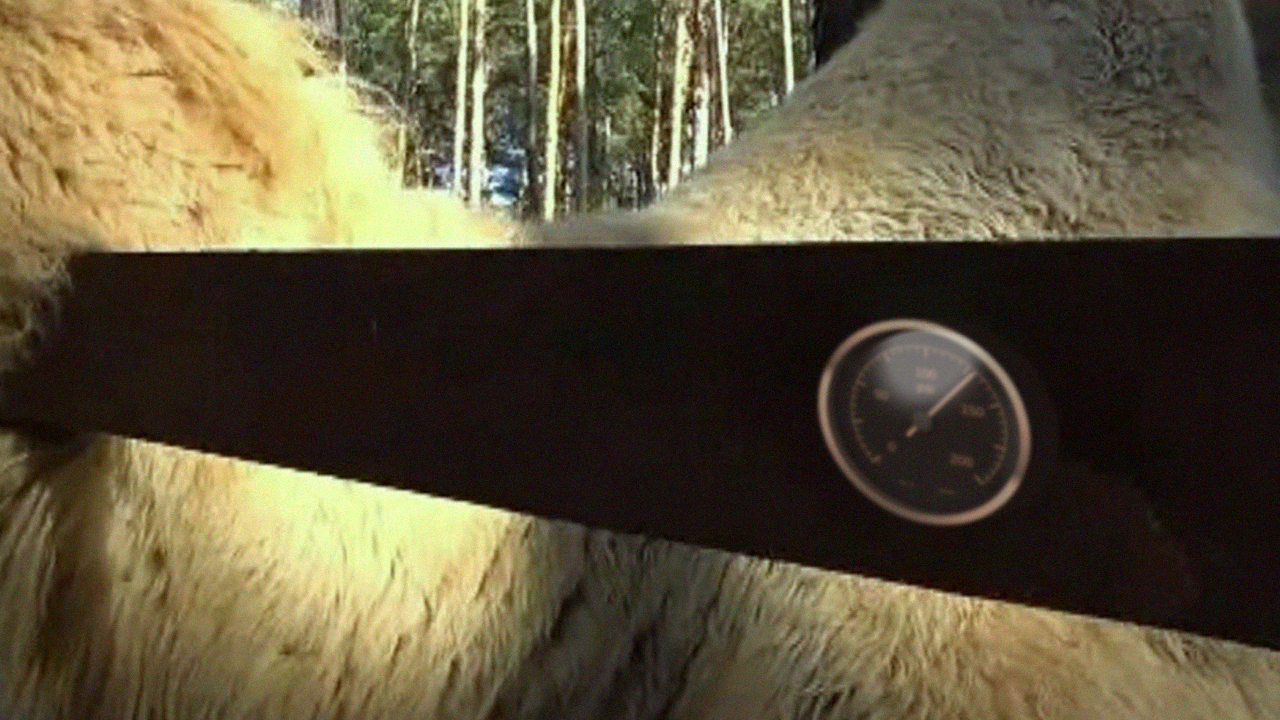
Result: 130 psi
